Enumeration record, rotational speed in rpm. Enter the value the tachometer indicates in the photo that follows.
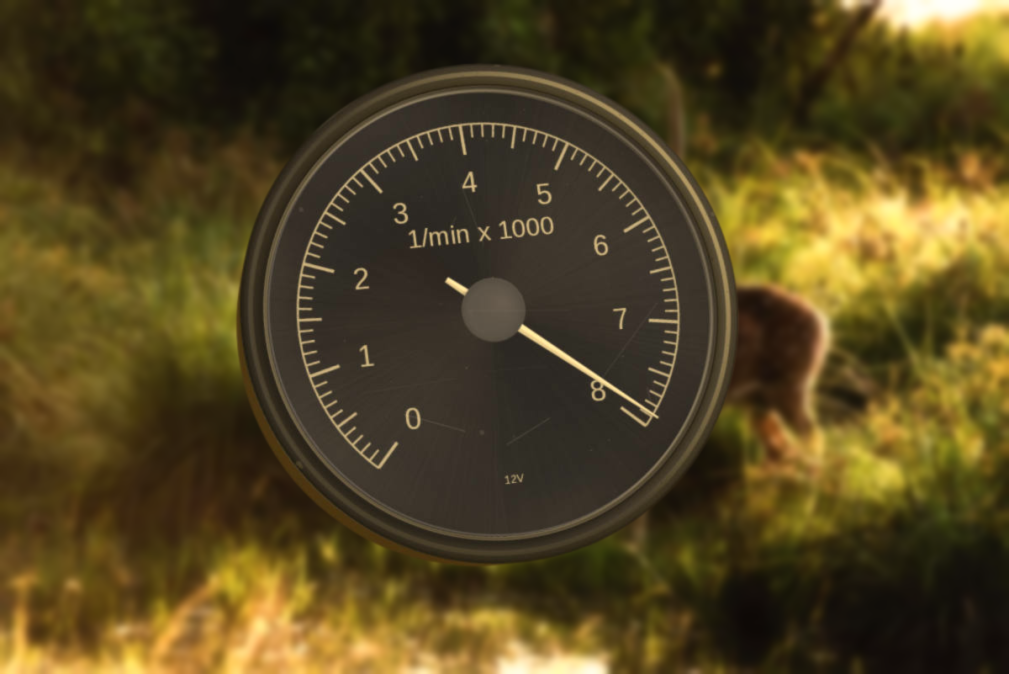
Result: 7900 rpm
